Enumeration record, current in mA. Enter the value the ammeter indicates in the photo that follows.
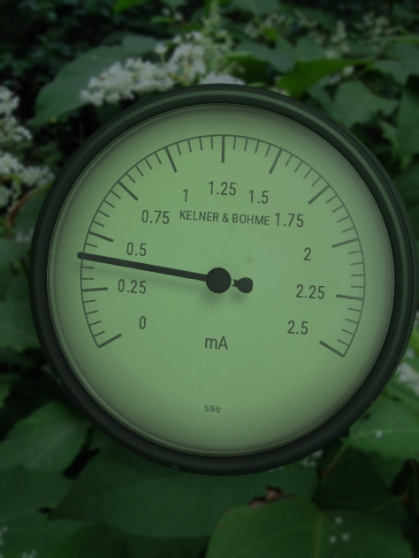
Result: 0.4 mA
